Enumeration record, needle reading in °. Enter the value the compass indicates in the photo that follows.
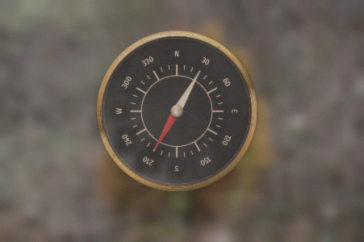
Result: 210 °
